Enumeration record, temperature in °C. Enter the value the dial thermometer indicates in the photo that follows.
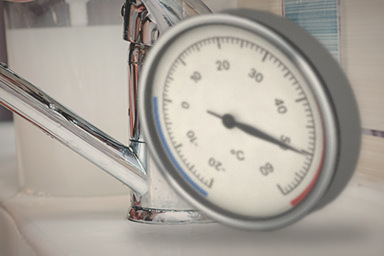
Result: 50 °C
